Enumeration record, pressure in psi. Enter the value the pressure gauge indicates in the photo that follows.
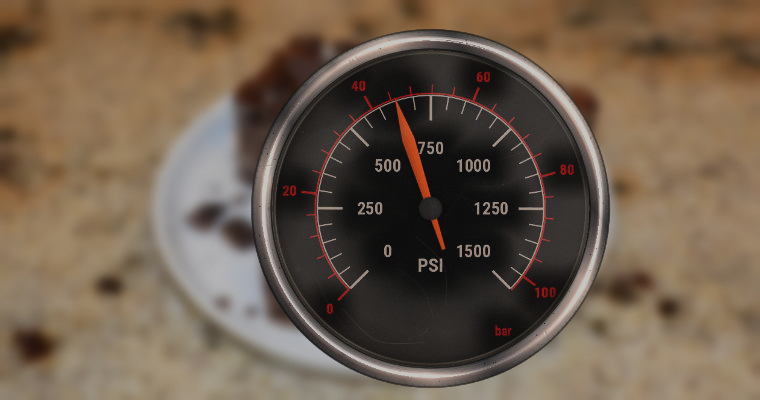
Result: 650 psi
